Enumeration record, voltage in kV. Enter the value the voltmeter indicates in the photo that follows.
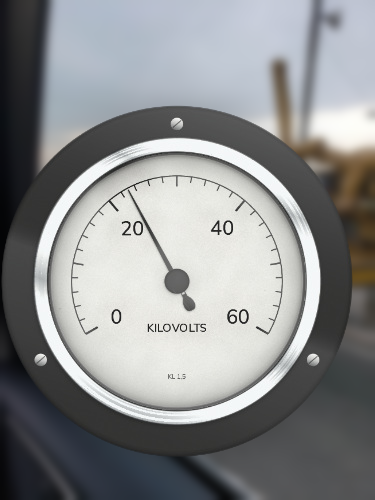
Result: 23 kV
